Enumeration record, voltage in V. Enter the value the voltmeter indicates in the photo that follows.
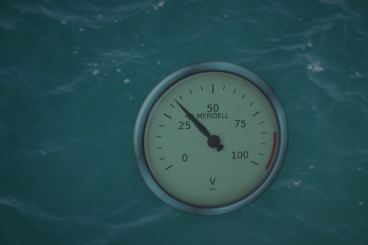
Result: 32.5 V
